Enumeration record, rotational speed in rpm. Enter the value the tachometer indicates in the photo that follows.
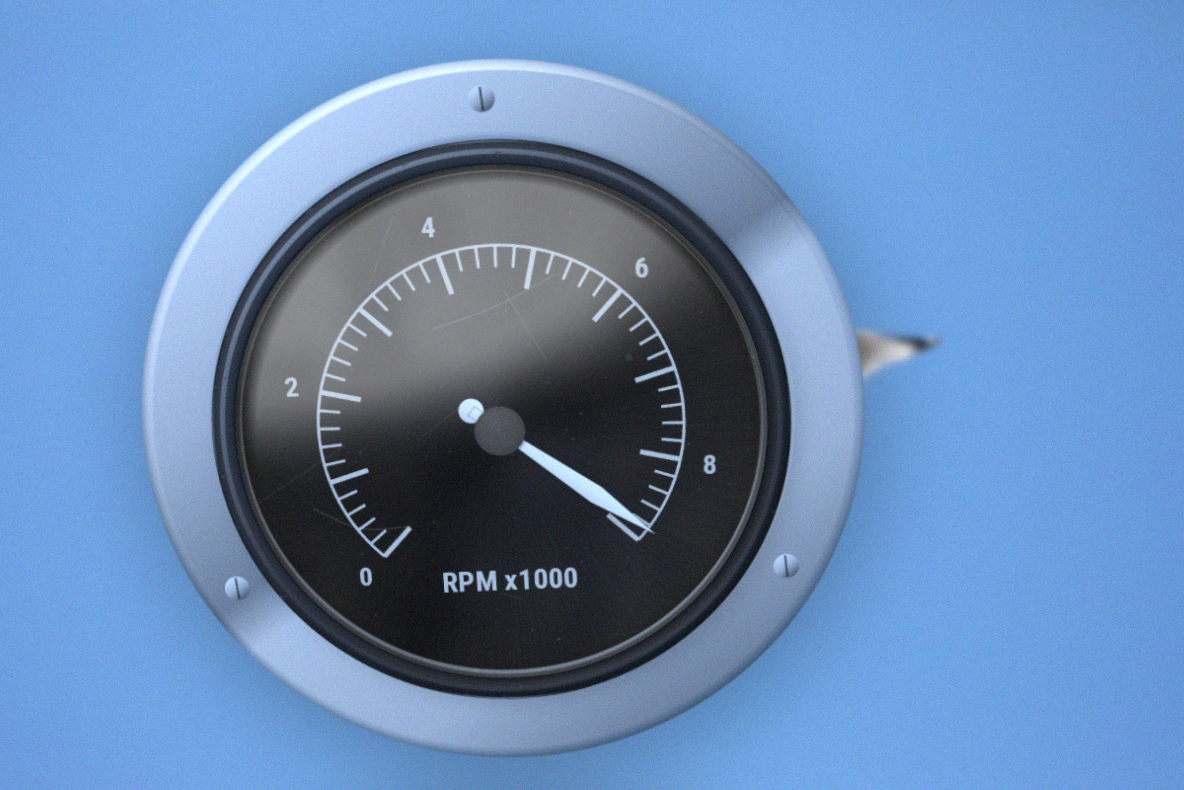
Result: 8800 rpm
